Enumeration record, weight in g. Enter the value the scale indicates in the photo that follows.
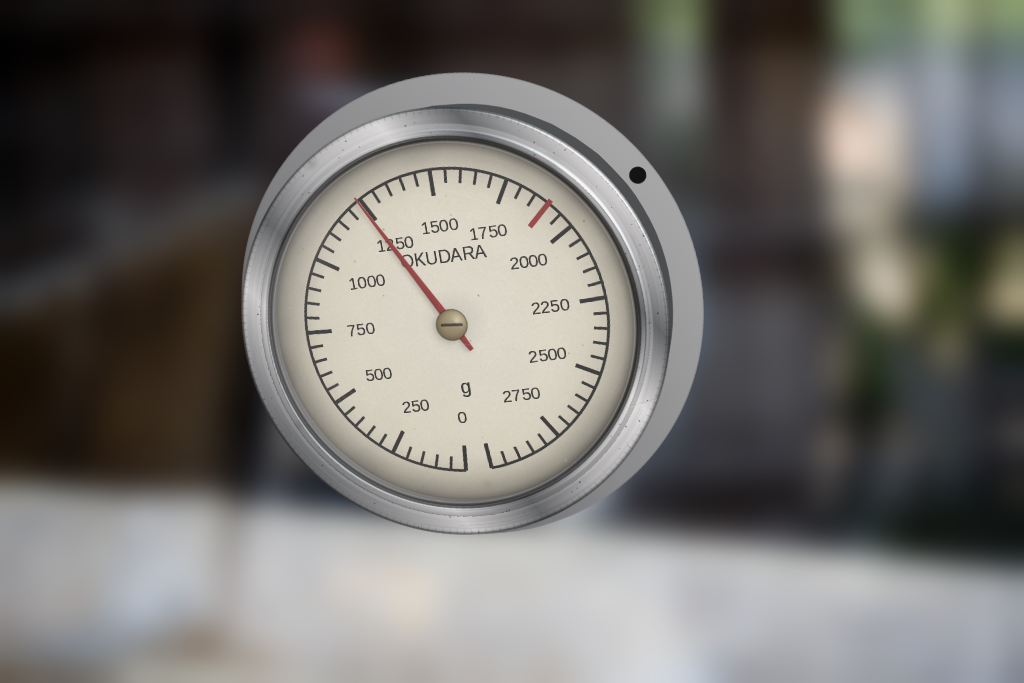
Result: 1250 g
